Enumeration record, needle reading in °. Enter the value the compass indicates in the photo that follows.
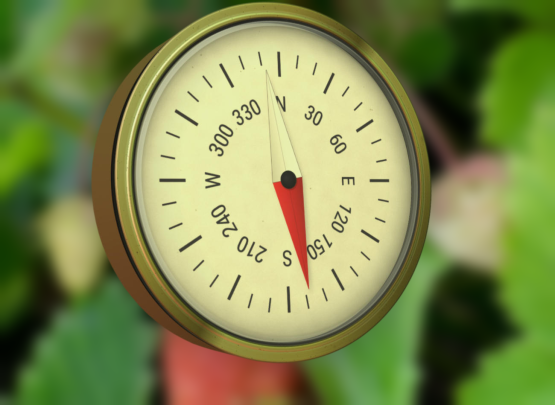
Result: 170 °
